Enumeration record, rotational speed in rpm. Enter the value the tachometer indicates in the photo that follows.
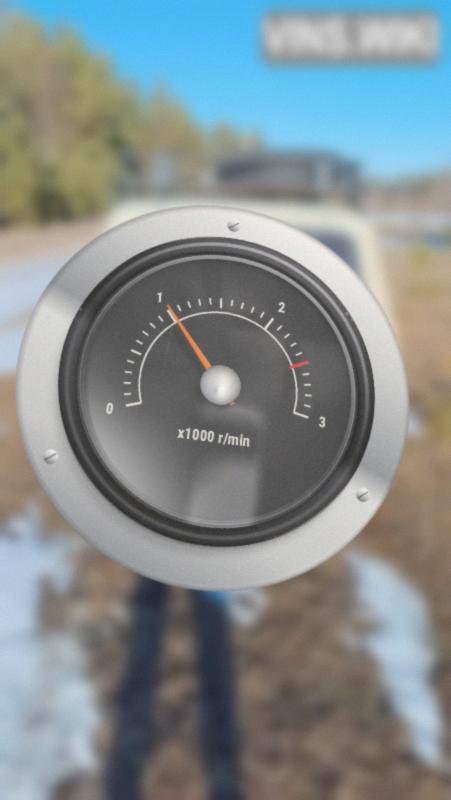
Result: 1000 rpm
